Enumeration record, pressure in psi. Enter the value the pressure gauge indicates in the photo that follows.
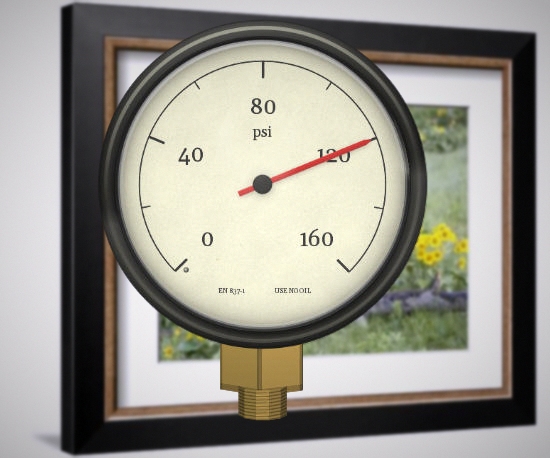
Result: 120 psi
